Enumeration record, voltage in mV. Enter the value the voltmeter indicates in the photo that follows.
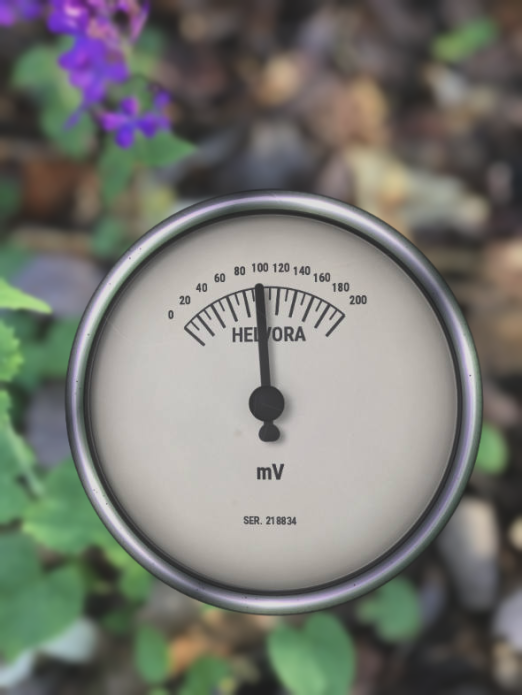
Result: 100 mV
